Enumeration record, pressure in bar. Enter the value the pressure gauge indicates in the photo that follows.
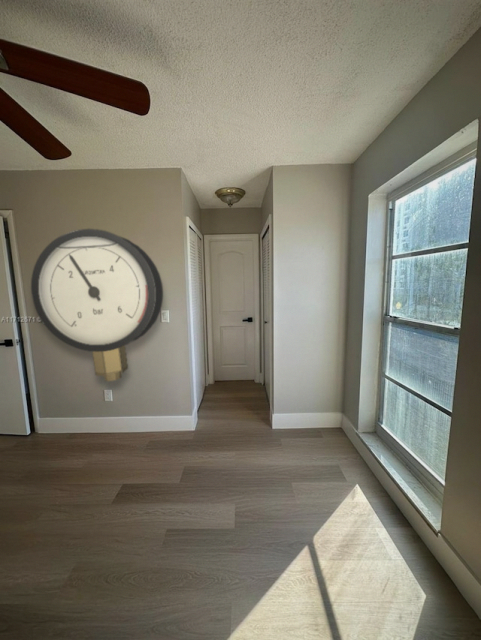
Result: 2.5 bar
